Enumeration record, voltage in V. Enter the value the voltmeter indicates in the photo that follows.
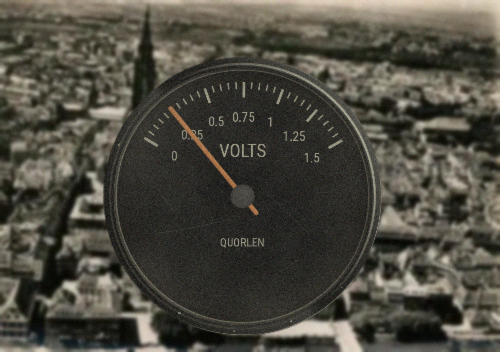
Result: 0.25 V
